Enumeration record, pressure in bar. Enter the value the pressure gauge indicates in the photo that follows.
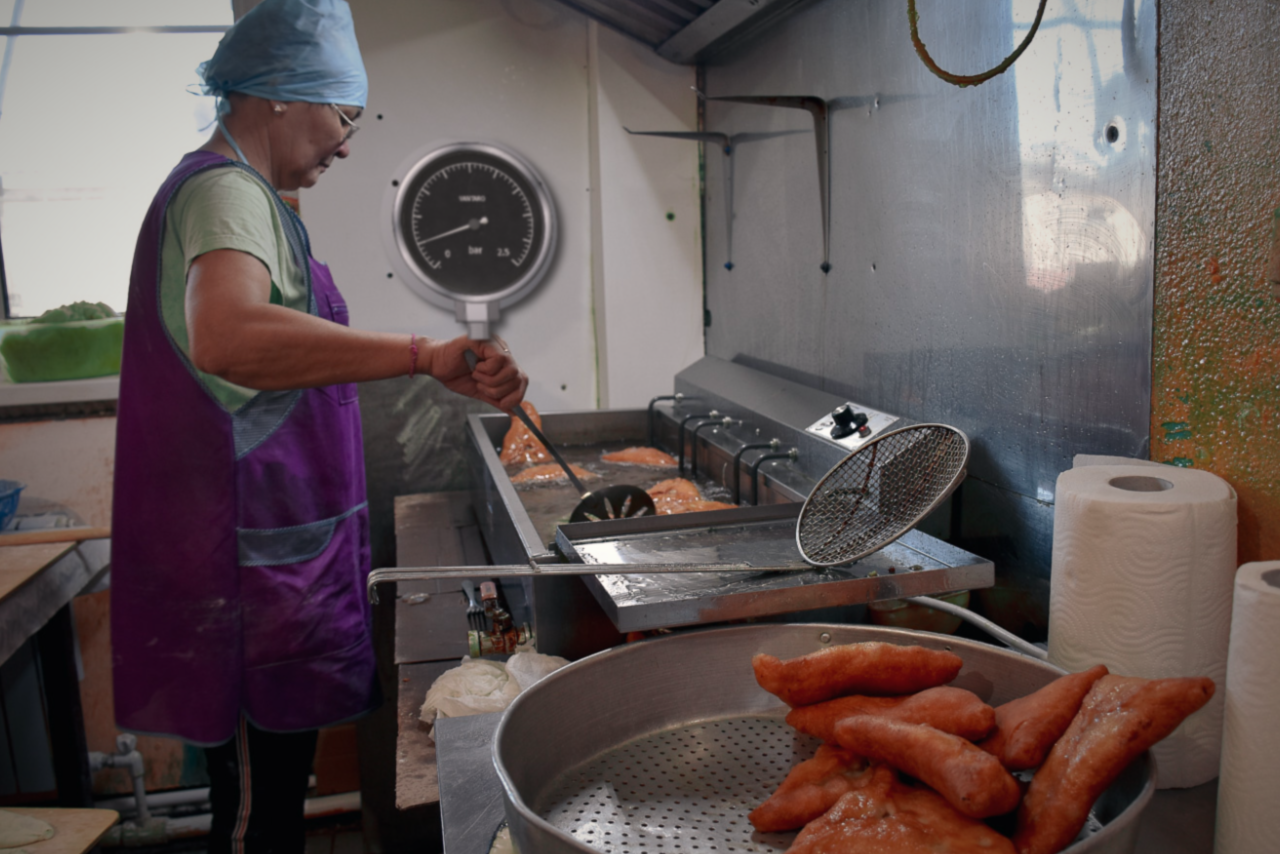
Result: 0.25 bar
